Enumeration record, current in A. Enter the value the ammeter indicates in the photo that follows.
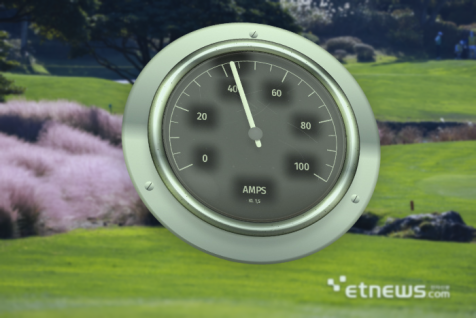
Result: 42.5 A
